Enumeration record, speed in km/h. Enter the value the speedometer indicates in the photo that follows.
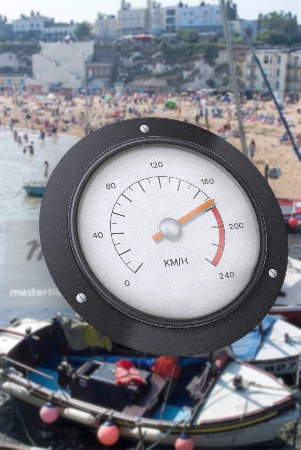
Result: 175 km/h
